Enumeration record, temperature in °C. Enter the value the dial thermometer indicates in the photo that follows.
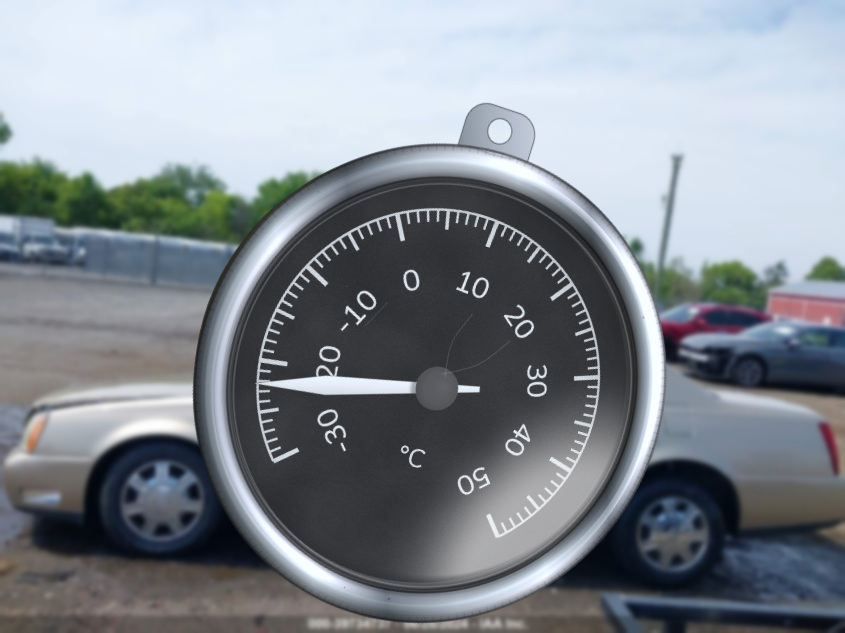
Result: -22 °C
